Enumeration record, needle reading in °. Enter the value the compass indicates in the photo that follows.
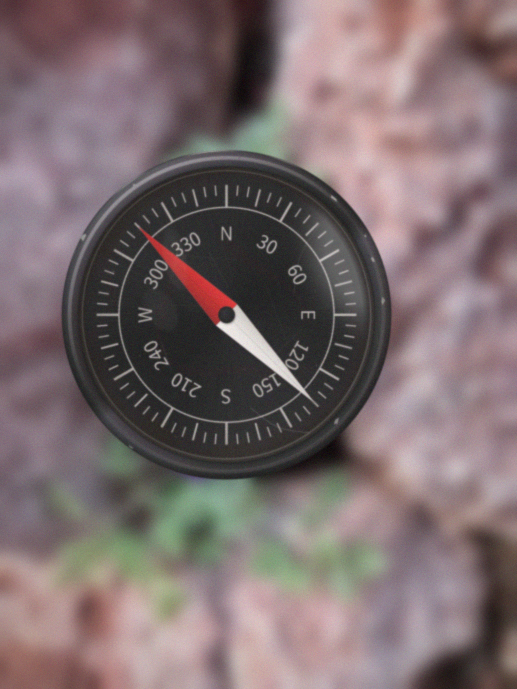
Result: 315 °
